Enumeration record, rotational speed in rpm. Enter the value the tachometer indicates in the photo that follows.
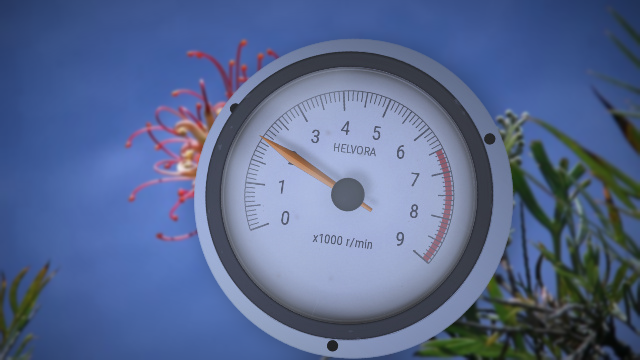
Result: 2000 rpm
